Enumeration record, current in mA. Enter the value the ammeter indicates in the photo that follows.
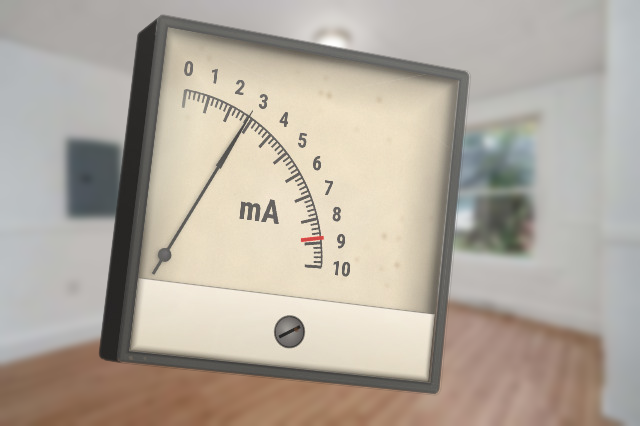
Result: 2.8 mA
